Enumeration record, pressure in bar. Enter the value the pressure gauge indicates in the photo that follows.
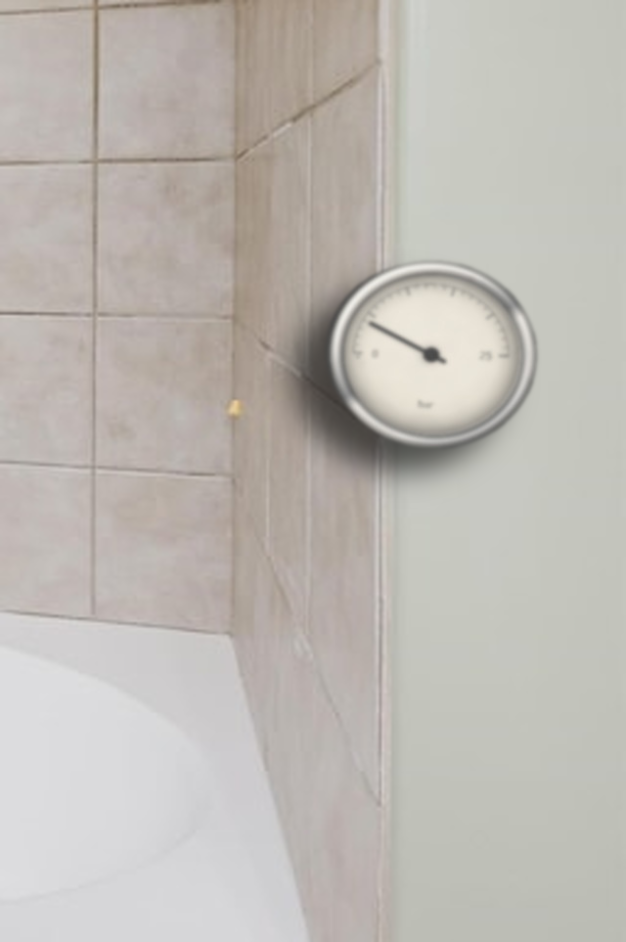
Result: 4 bar
